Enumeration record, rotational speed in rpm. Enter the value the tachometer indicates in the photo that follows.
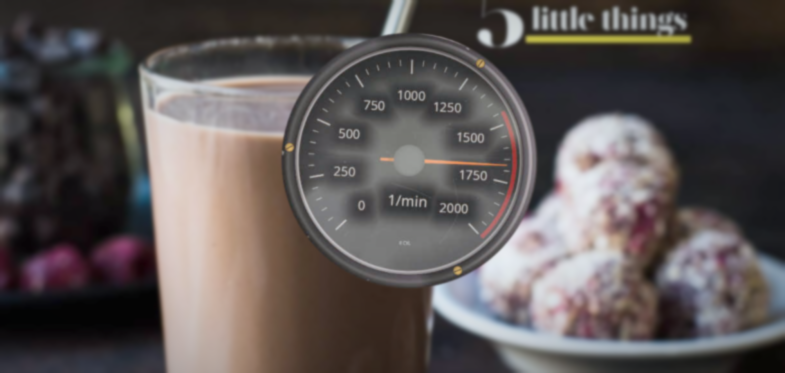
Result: 1675 rpm
